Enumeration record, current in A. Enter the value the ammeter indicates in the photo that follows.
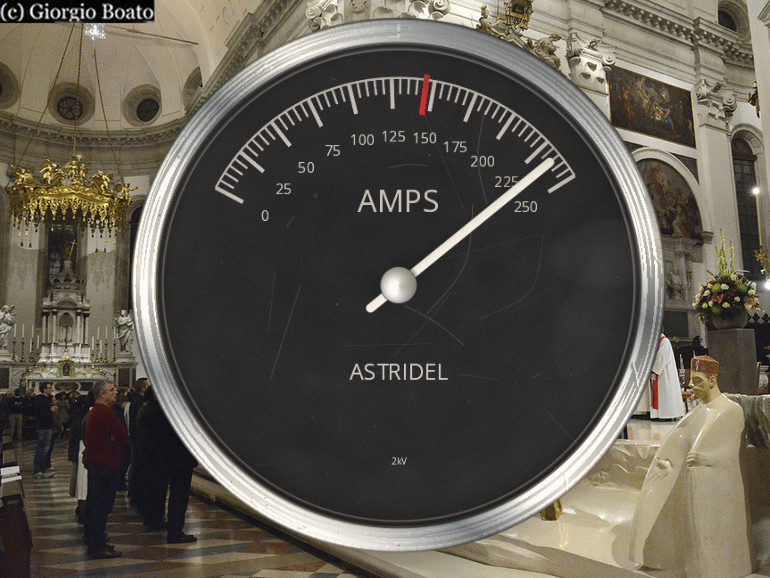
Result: 235 A
